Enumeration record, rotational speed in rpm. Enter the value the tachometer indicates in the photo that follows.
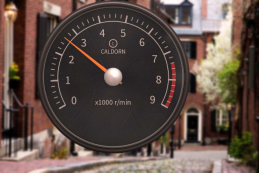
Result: 2600 rpm
